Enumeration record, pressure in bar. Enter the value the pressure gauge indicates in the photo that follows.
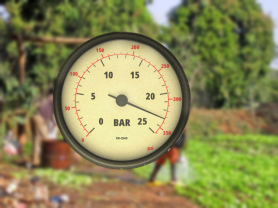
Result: 23 bar
